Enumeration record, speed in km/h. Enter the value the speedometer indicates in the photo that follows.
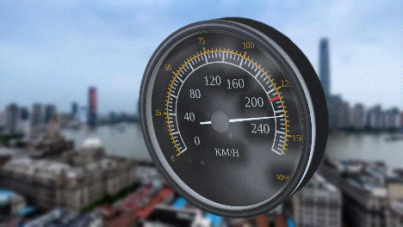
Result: 224 km/h
